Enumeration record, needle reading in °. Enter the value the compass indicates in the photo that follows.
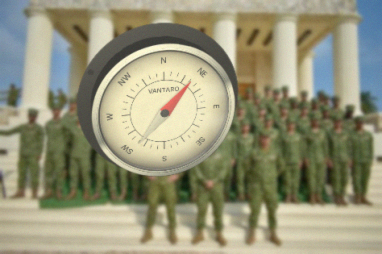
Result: 40 °
